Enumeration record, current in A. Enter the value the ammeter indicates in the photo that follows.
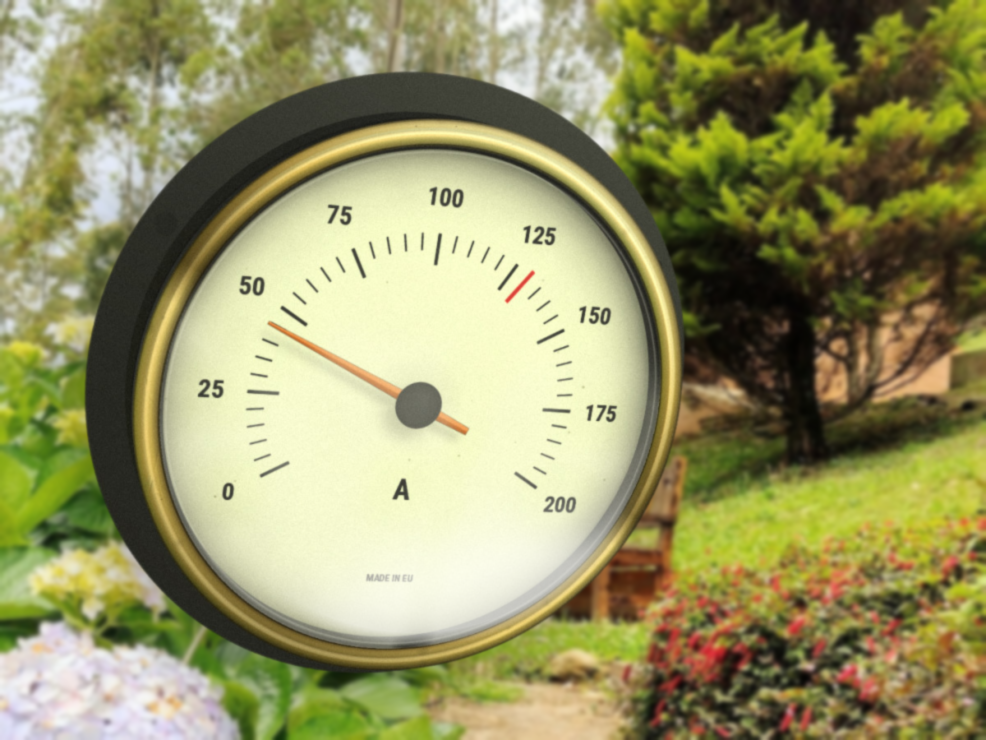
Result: 45 A
